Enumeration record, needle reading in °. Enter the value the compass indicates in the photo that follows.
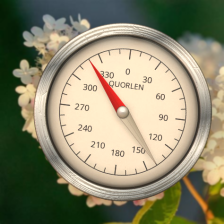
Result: 320 °
